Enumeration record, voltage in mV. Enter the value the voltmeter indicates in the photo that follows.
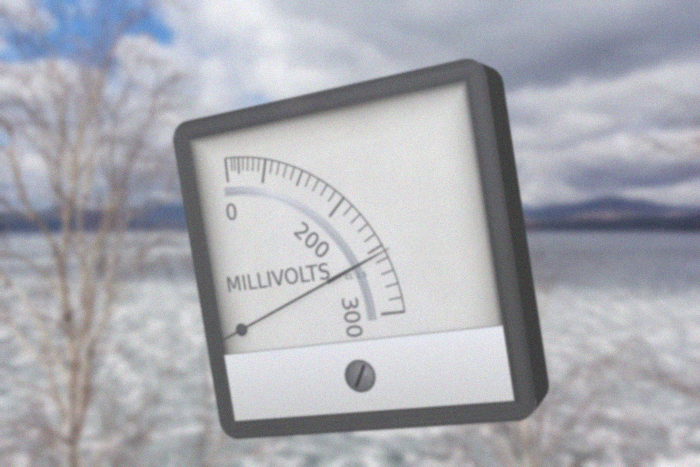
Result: 255 mV
